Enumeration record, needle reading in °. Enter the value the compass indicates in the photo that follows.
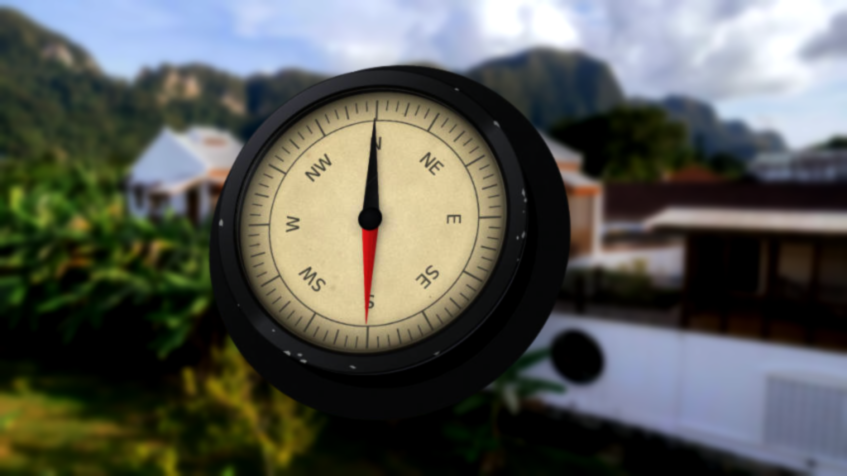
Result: 180 °
